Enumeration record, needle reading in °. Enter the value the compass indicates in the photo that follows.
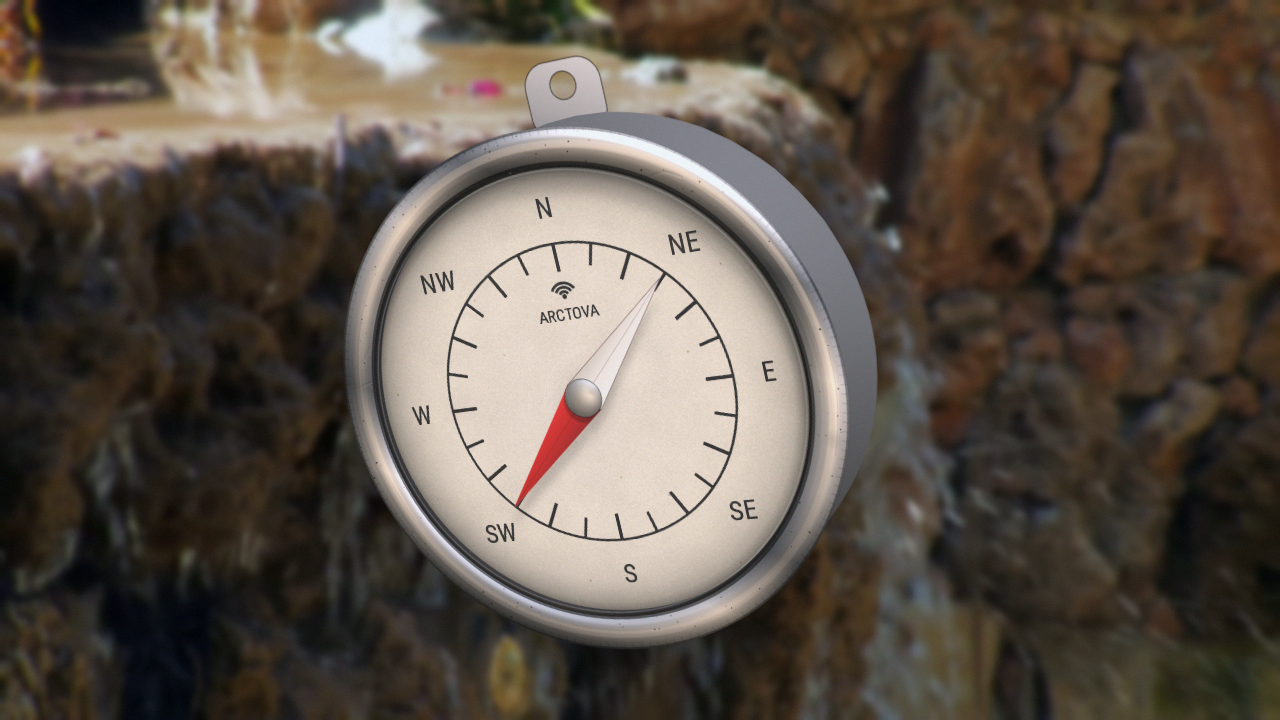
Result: 225 °
